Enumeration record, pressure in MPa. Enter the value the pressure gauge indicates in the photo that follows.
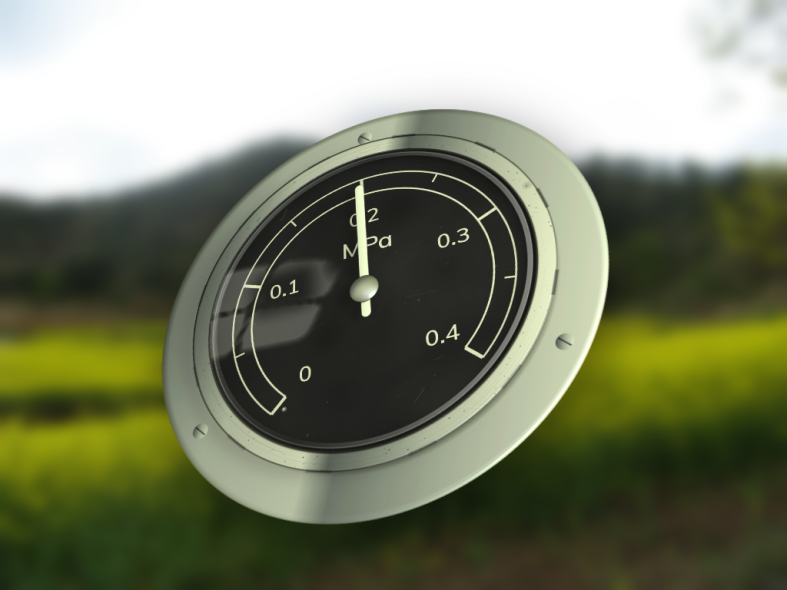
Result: 0.2 MPa
